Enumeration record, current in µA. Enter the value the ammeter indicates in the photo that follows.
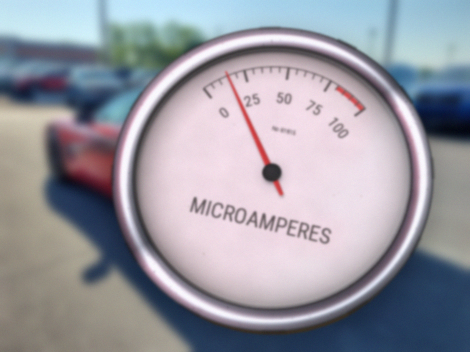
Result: 15 µA
